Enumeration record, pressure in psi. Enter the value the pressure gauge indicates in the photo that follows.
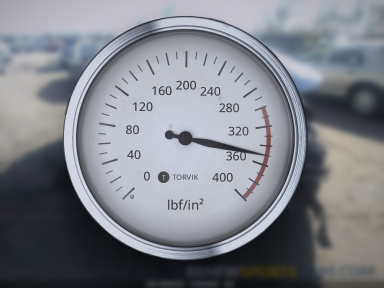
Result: 350 psi
